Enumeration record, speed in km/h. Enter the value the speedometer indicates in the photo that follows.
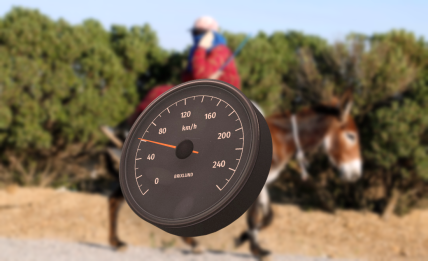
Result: 60 km/h
